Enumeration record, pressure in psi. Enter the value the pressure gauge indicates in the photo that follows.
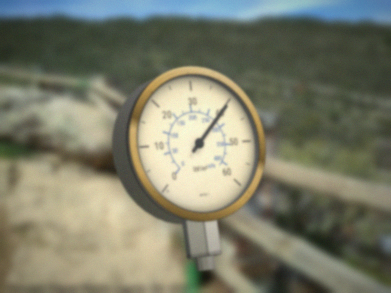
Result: 40 psi
